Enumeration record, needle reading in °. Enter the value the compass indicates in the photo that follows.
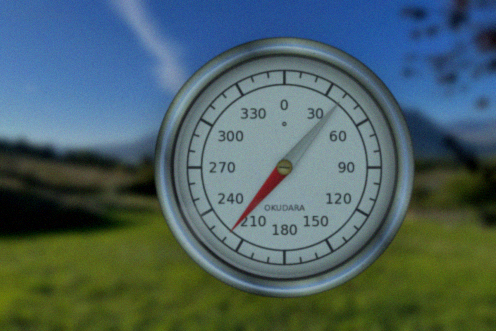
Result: 220 °
